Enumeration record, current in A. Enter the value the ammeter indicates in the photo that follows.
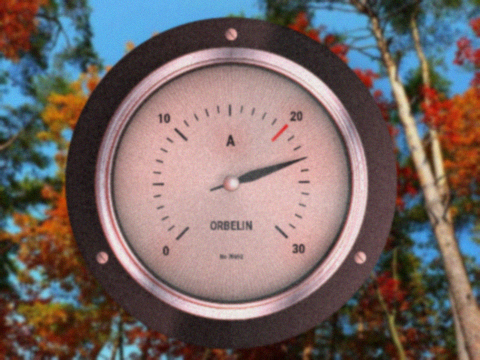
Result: 23 A
